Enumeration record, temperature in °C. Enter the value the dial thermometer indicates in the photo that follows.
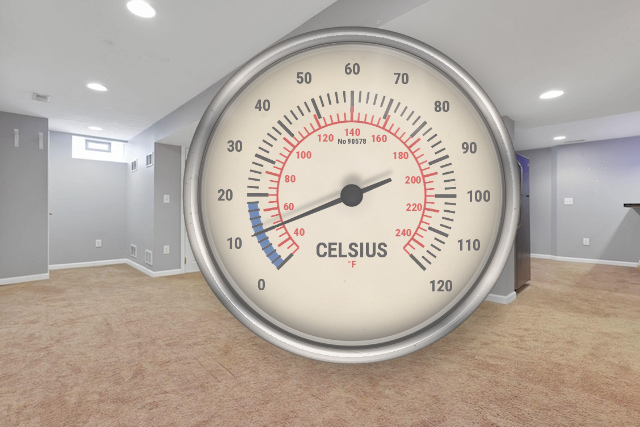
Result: 10 °C
